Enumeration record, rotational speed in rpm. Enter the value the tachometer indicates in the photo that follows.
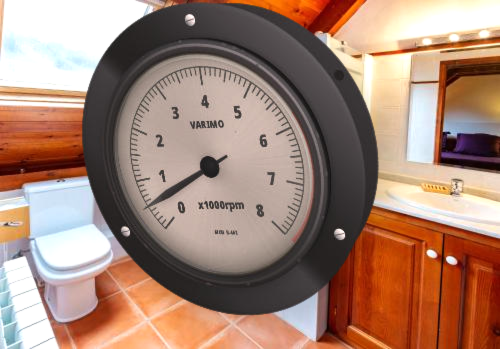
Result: 500 rpm
